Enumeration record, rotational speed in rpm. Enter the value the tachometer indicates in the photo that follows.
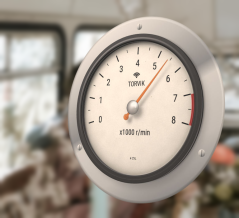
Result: 5500 rpm
